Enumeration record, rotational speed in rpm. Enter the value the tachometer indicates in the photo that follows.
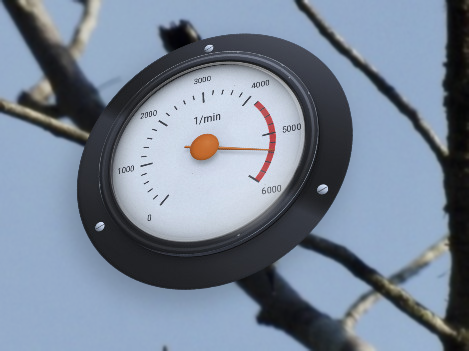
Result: 5400 rpm
